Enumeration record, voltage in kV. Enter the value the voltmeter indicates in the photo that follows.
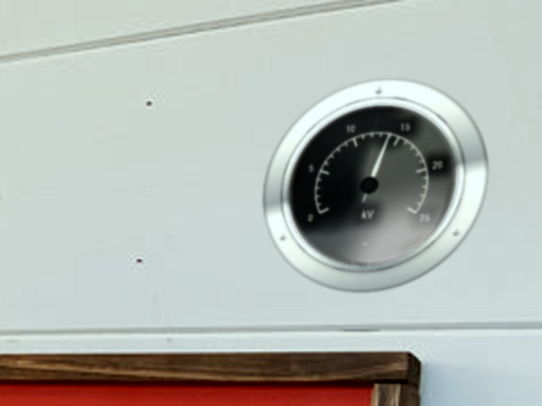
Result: 14 kV
